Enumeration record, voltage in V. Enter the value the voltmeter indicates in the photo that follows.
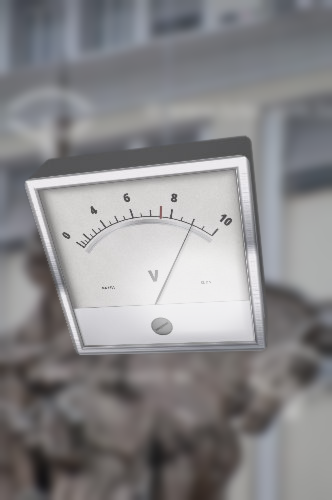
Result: 9 V
